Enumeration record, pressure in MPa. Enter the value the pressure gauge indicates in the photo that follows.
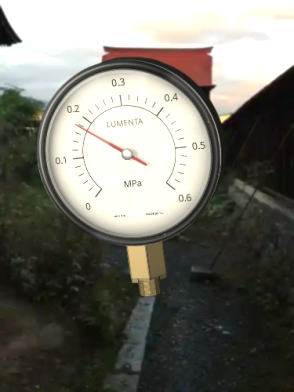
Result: 0.18 MPa
